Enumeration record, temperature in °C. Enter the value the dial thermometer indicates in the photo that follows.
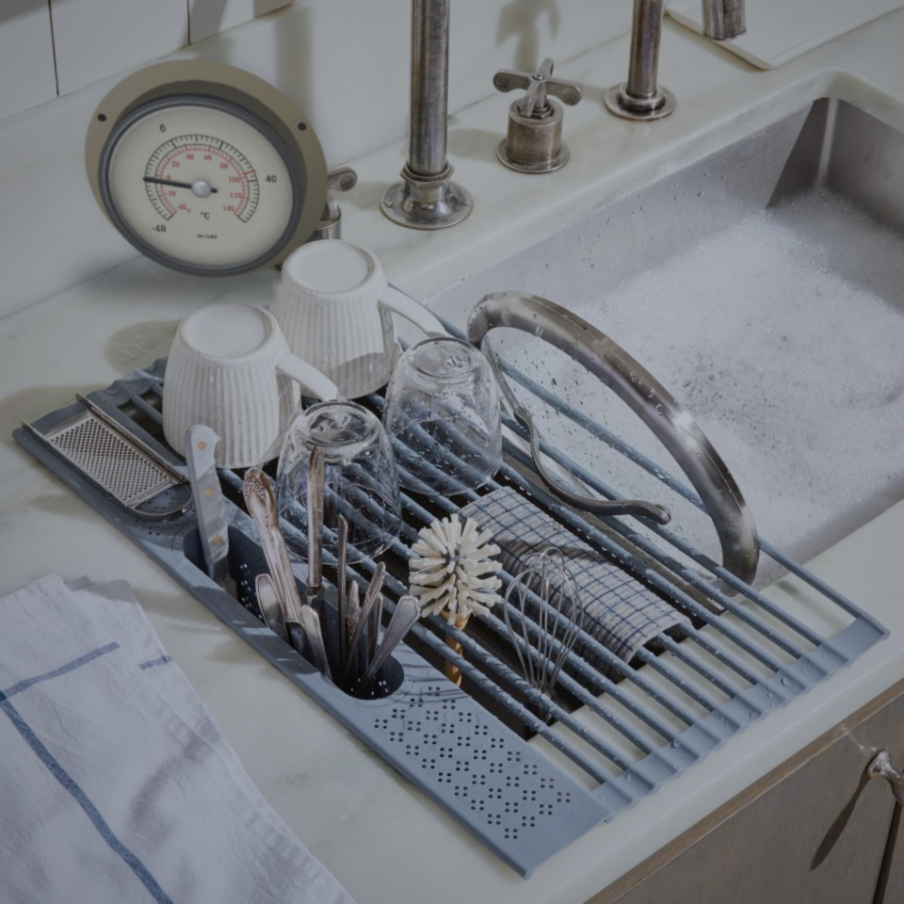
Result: -20 °C
